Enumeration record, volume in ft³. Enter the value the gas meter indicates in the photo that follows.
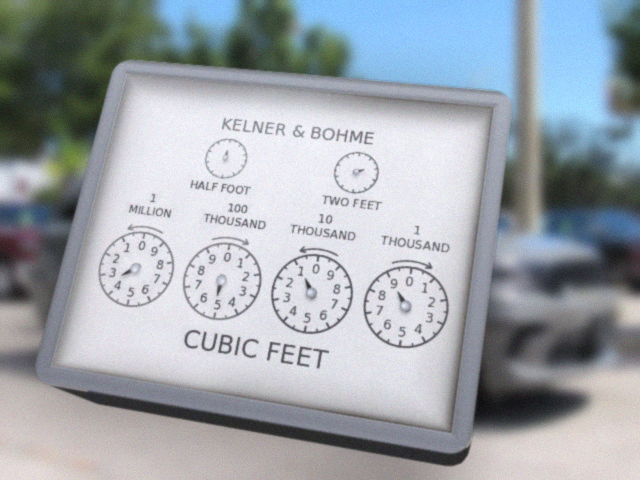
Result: 350900 ft³
